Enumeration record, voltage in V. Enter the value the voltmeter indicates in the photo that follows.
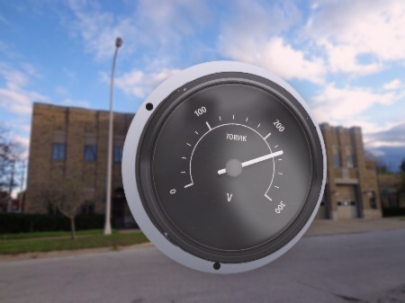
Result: 230 V
